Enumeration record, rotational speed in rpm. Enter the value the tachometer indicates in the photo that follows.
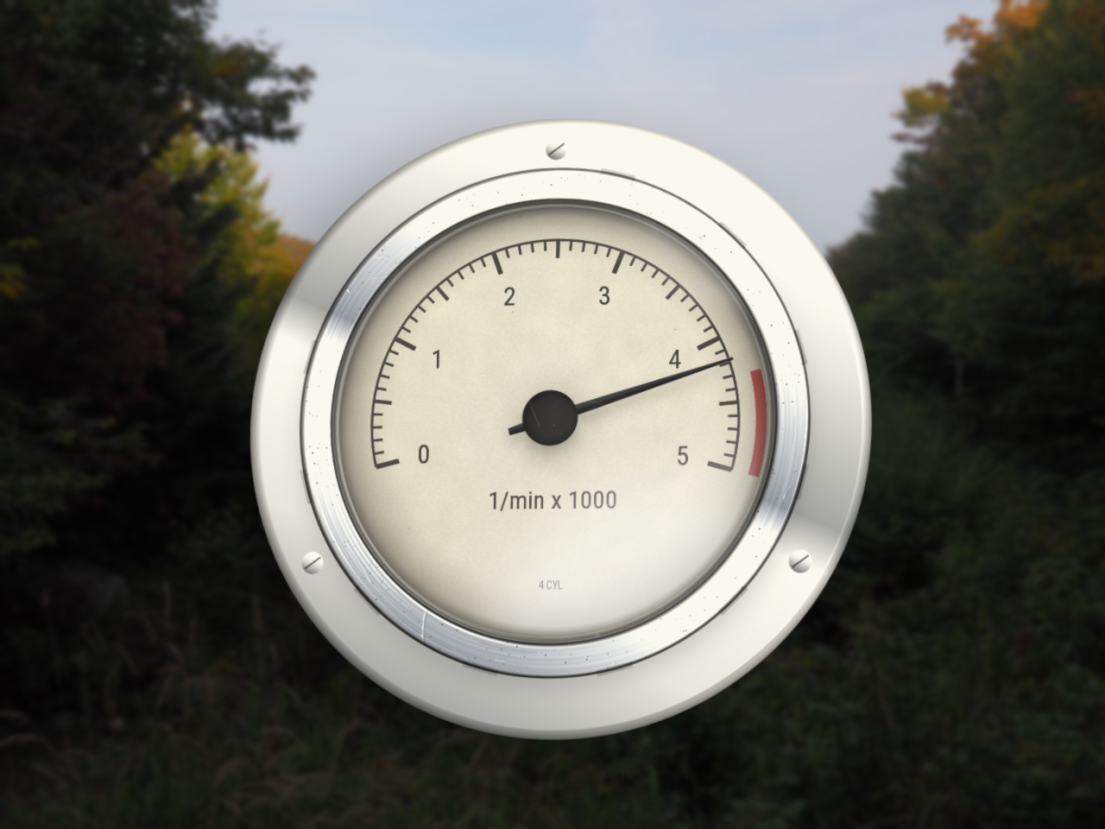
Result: 4200 rpm
